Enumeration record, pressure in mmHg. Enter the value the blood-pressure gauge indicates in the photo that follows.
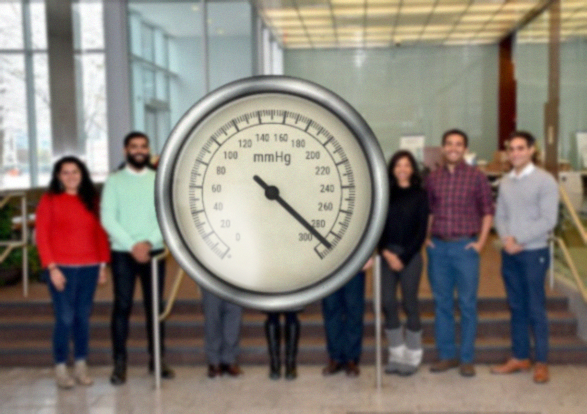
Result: 290 mmHg
